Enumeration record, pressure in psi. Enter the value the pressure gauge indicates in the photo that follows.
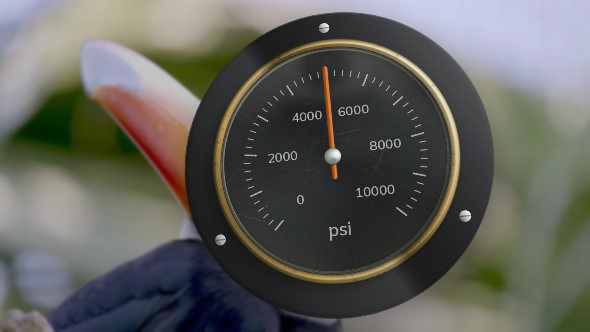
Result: 5000 psi
